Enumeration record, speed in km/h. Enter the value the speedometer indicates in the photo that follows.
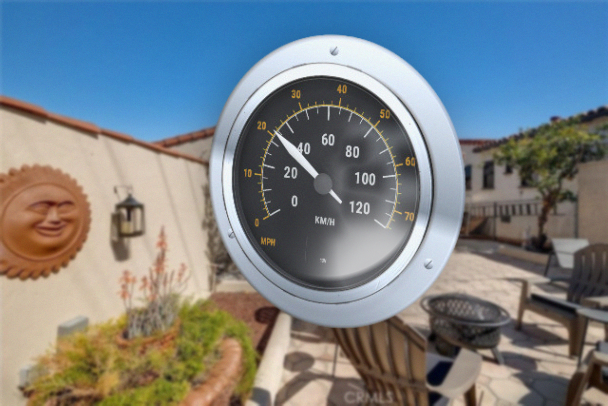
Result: 35 km/h
